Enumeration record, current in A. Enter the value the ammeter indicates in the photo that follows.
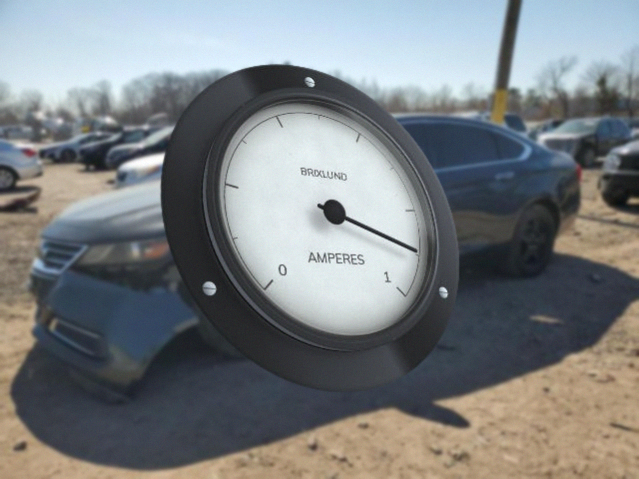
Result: 0.9 A
